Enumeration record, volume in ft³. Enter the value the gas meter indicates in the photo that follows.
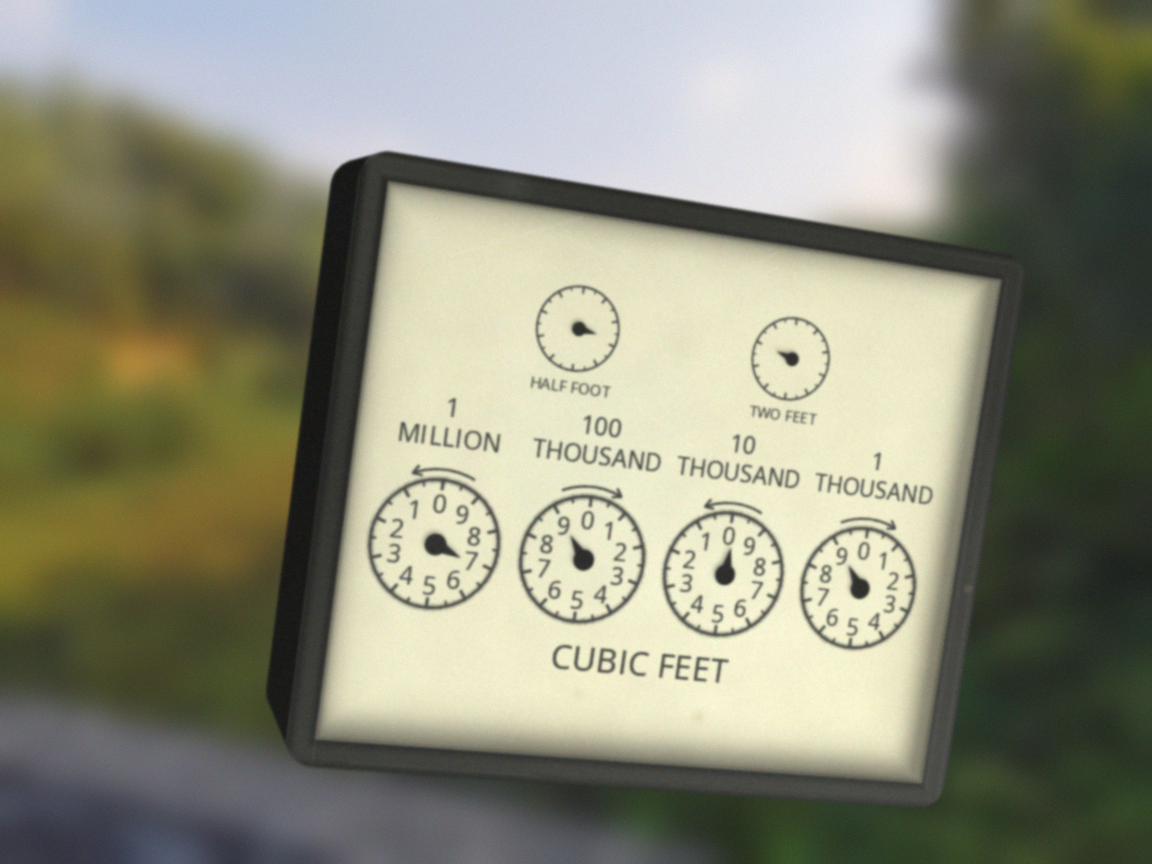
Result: 689900 ft³
